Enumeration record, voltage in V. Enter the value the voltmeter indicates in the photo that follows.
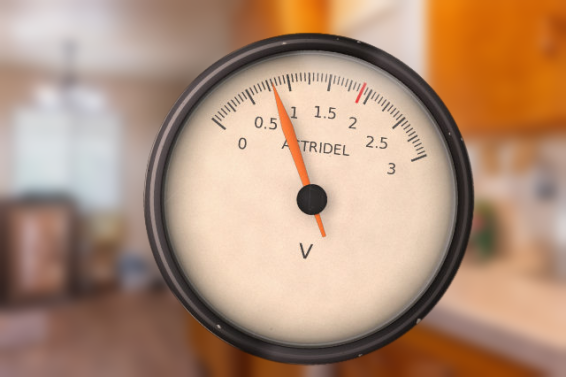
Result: 0.8 V
